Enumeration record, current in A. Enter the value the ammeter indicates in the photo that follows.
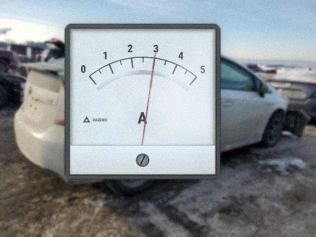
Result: 3 A
